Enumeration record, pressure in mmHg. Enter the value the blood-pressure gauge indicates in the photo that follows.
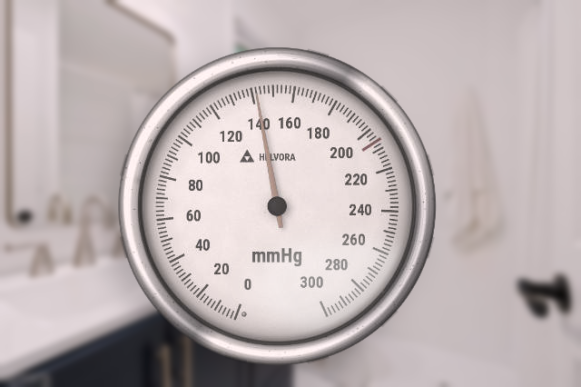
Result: 142 mmHg
